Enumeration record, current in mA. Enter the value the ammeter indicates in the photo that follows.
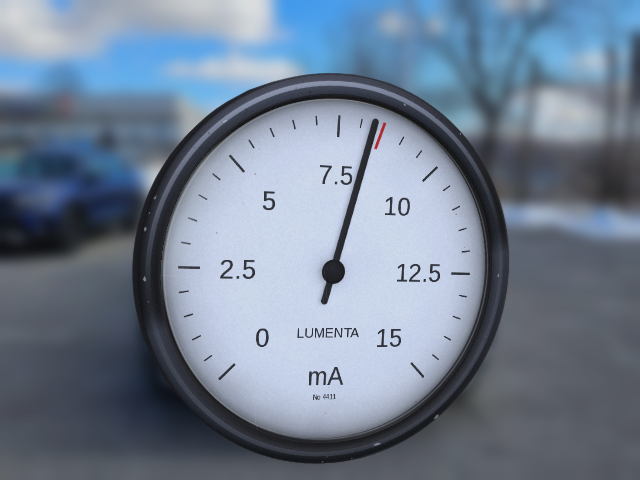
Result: 8.25 mA
